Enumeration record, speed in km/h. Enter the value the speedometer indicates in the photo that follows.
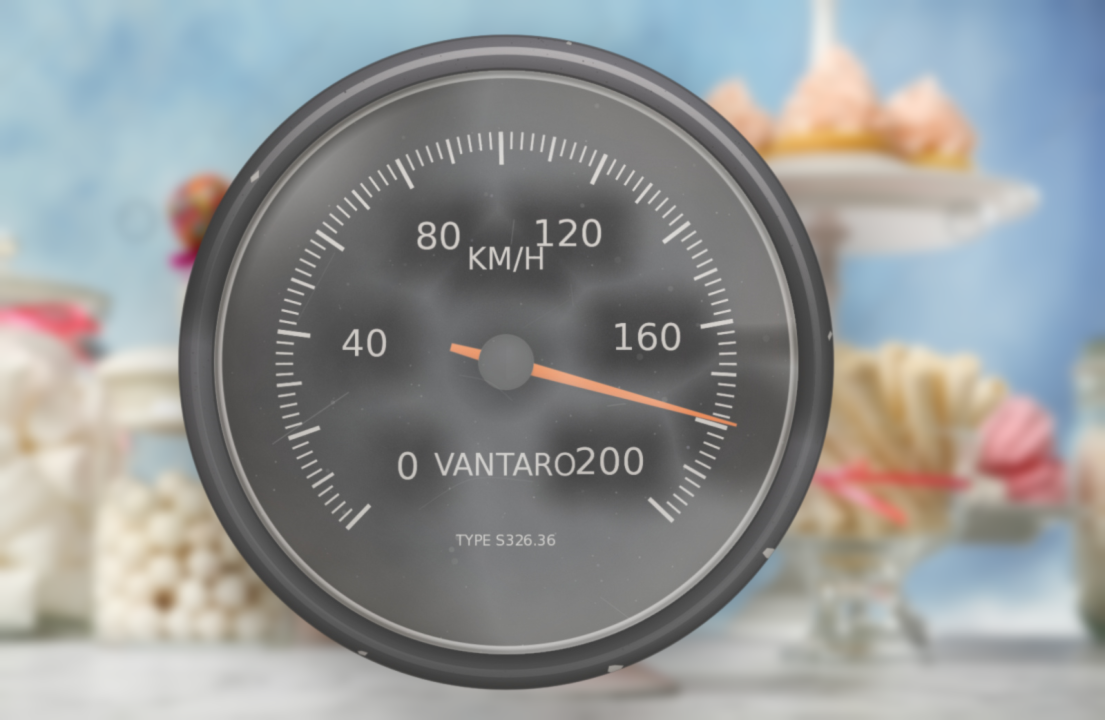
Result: 179 km/h
